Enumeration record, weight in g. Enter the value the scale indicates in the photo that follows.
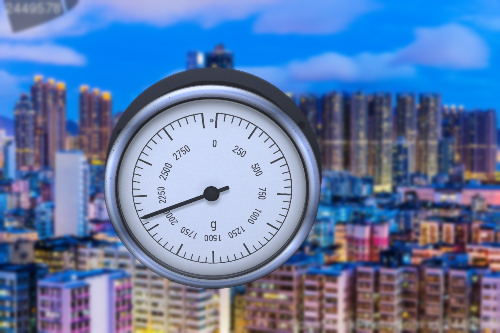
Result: 2100 g
